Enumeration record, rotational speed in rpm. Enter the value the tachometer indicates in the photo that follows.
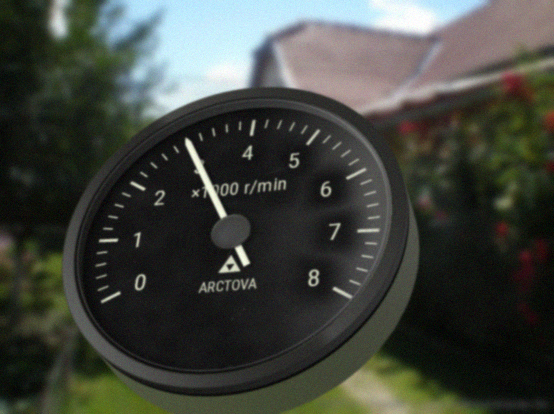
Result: 3000 rpm
